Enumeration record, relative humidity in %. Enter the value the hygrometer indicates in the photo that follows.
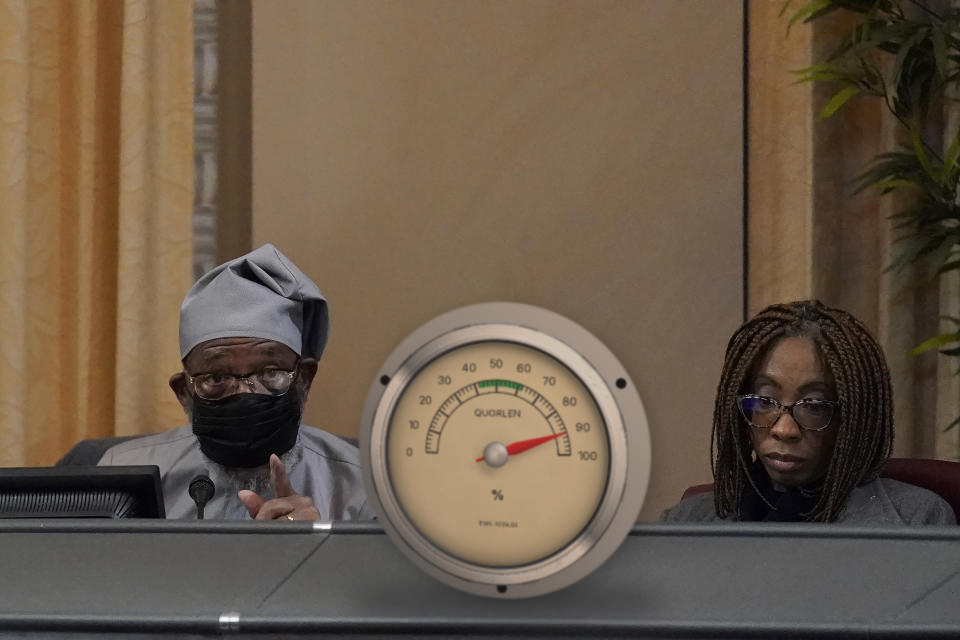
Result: 90 %
